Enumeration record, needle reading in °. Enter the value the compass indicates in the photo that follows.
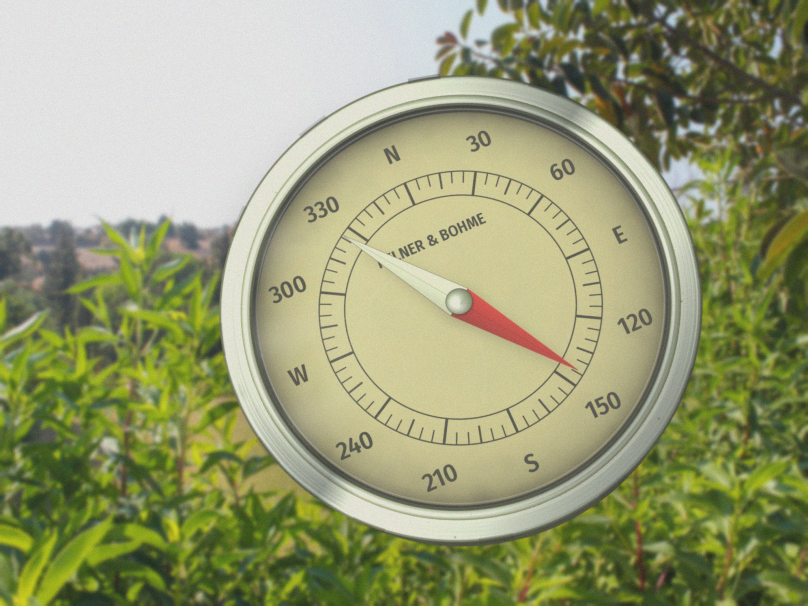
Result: 145 °
